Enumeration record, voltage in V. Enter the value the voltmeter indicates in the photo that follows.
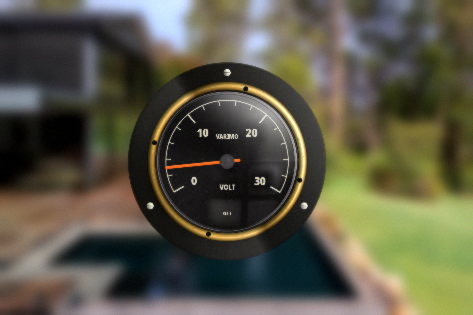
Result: 3 V
